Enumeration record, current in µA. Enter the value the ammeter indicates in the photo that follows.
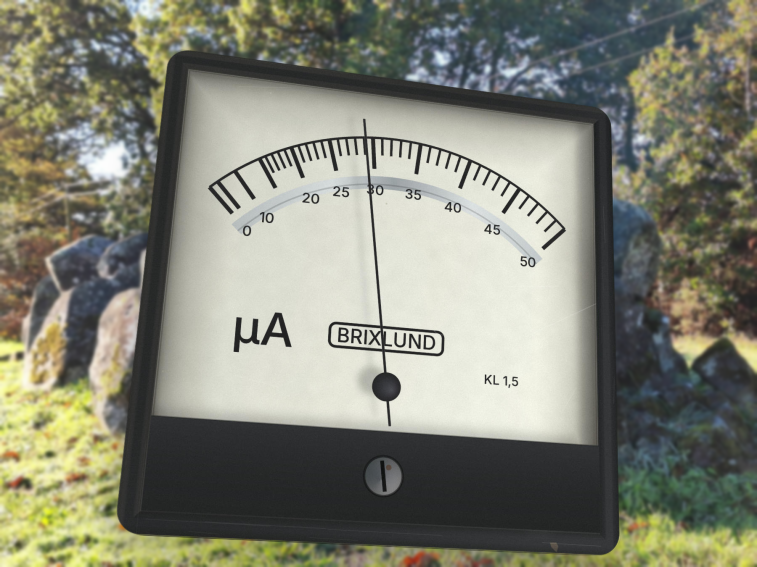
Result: 29 µA
